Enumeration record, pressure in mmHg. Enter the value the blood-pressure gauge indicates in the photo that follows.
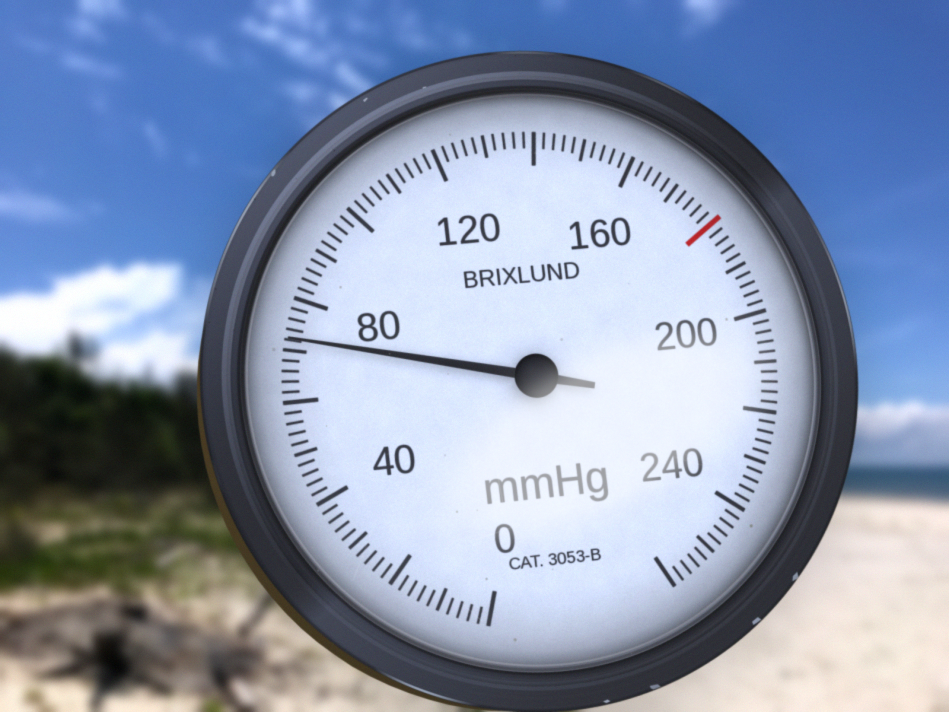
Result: 72 mmHg
